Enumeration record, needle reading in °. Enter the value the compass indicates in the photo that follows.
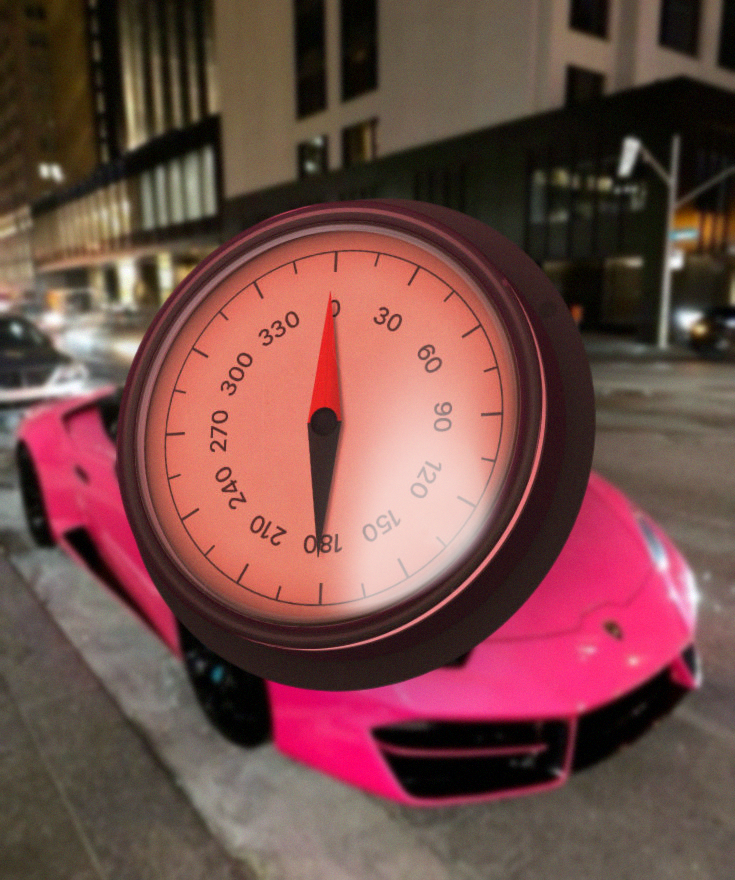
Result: 0 °
